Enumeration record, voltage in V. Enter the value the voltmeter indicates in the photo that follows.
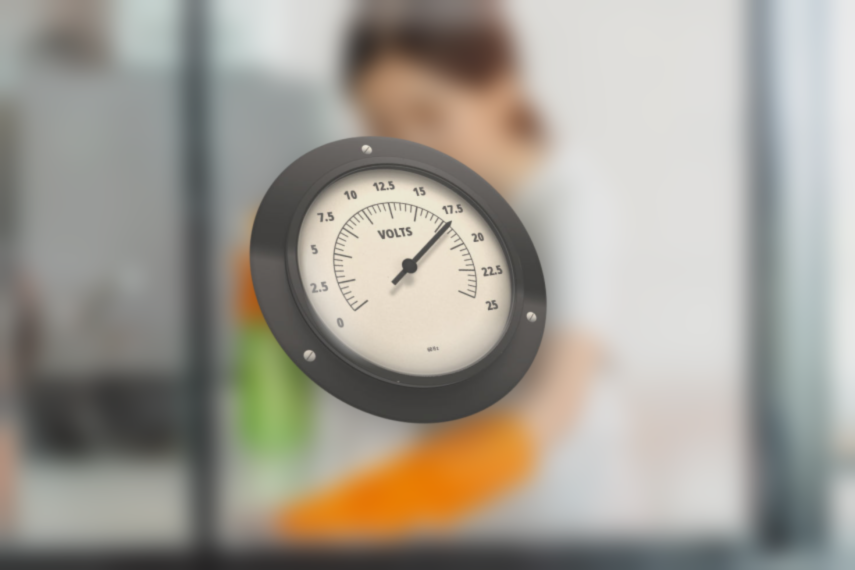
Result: 18 V
